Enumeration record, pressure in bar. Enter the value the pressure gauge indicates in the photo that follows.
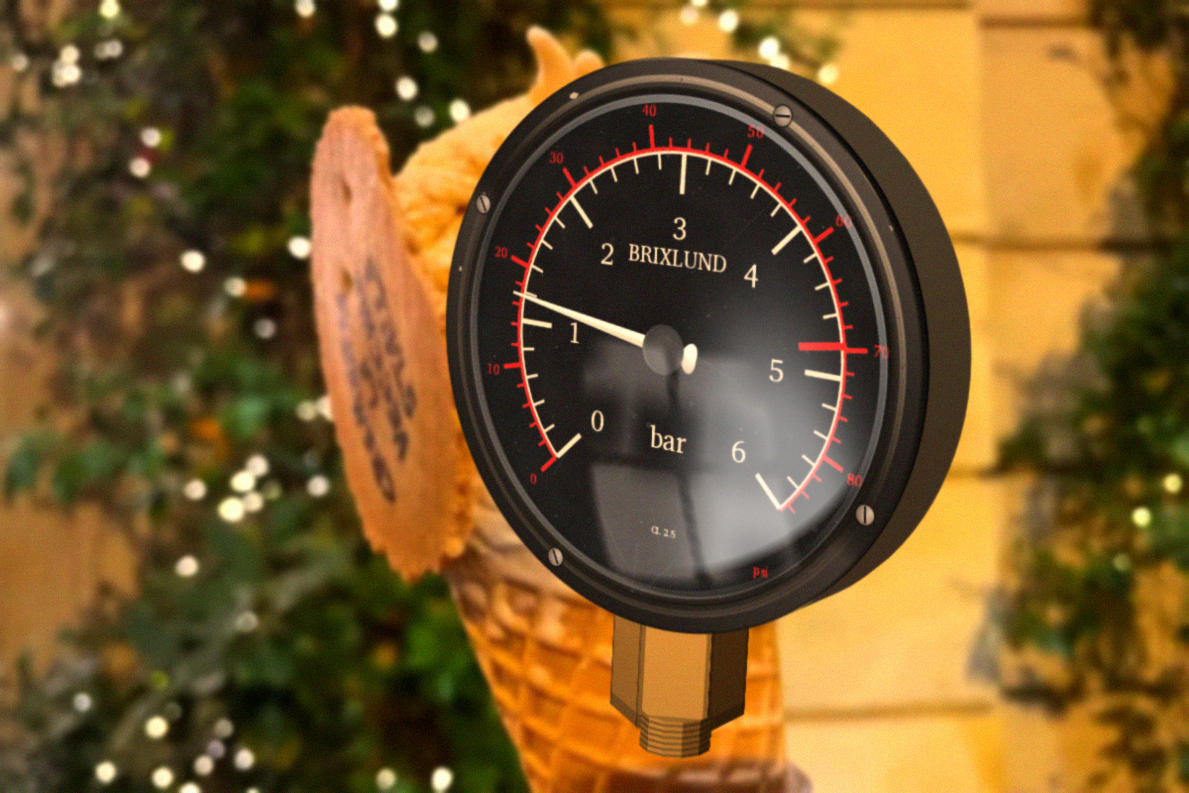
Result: 1.2 bar
